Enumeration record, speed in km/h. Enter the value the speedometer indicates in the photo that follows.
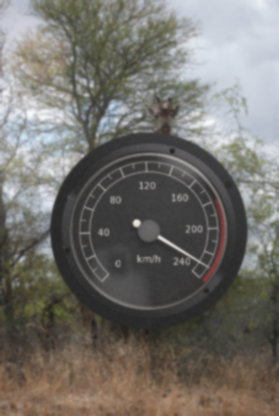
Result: 230 km/h
